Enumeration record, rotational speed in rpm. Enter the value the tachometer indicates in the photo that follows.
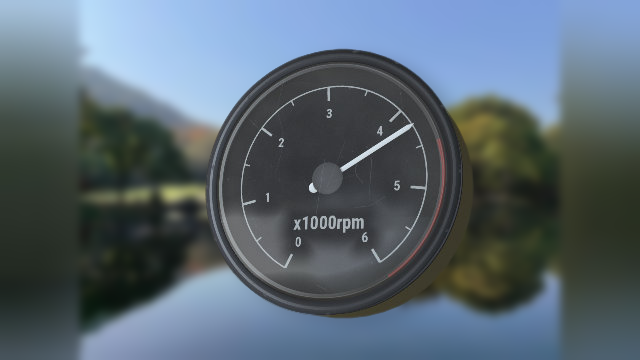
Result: 4250 rpm
